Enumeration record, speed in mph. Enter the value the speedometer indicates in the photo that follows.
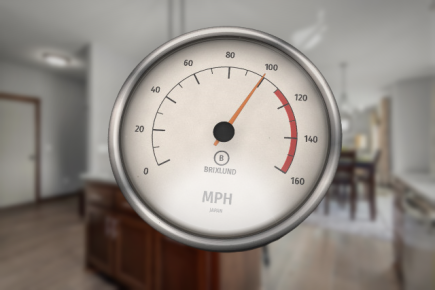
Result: 100 mph
